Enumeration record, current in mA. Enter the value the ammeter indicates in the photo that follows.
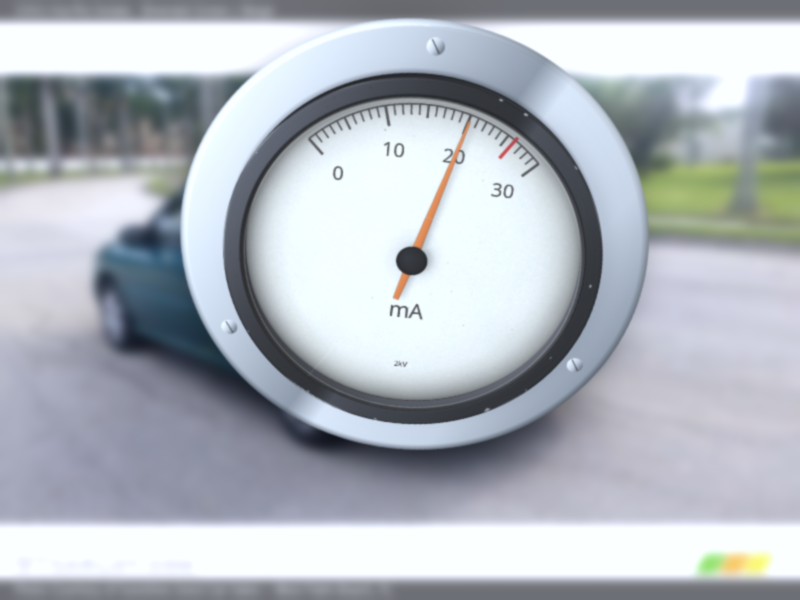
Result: 20 mA
